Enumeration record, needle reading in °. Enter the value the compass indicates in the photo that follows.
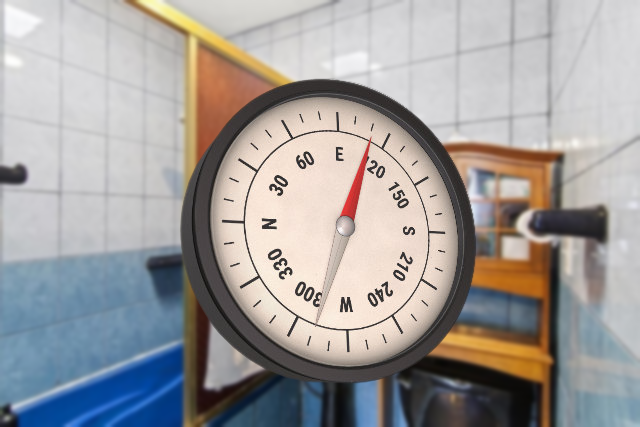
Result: 110 °
